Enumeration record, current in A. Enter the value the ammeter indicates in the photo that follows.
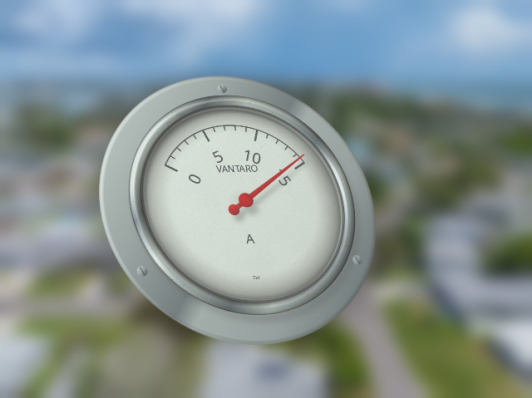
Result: 14.5 A
